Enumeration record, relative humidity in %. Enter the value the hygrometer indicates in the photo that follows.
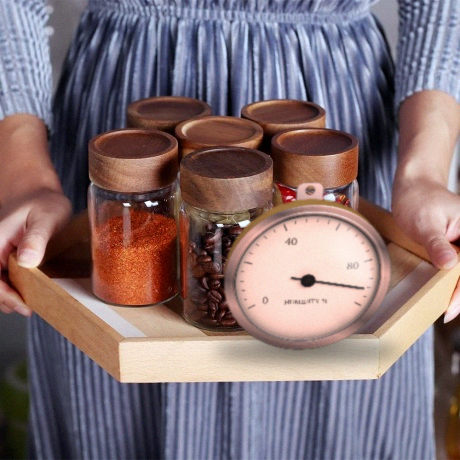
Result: 92 %
